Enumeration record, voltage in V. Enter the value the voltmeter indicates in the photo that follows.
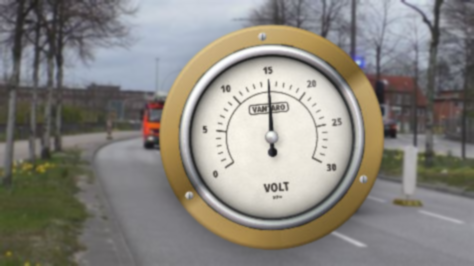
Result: 15 V
